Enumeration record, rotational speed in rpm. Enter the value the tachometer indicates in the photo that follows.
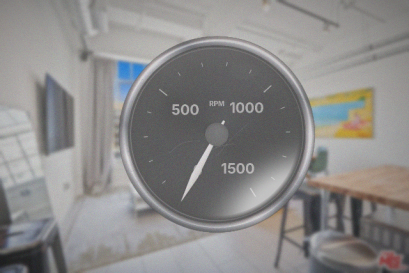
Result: 0 rpm
